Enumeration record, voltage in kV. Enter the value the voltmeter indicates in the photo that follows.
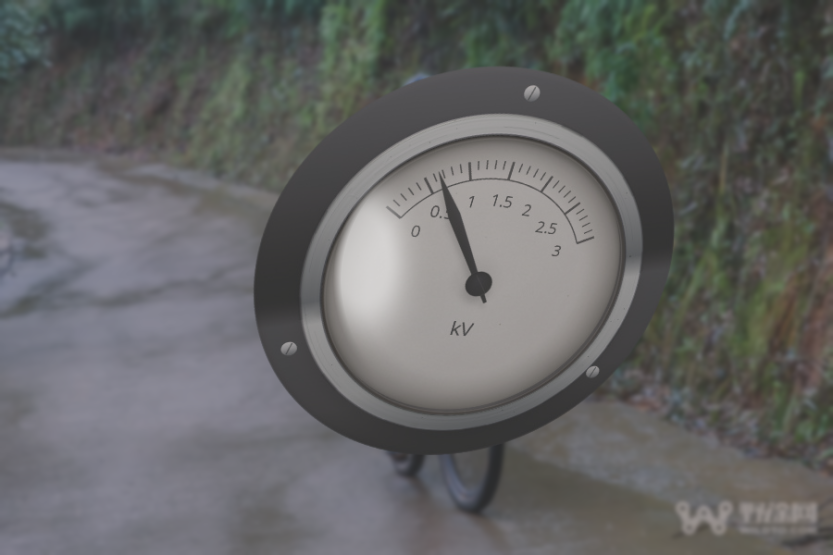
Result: 0.65 kV
